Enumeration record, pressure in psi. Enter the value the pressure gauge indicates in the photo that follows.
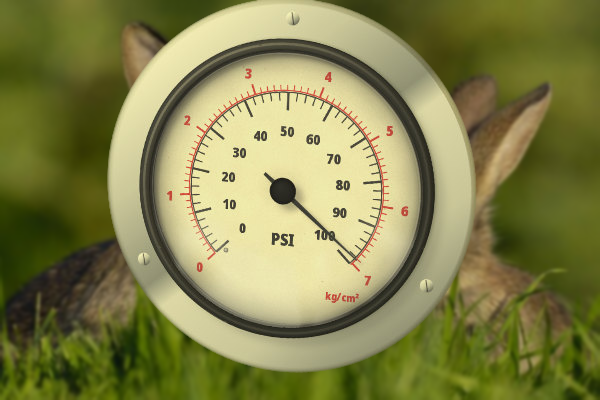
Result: 98 psi
